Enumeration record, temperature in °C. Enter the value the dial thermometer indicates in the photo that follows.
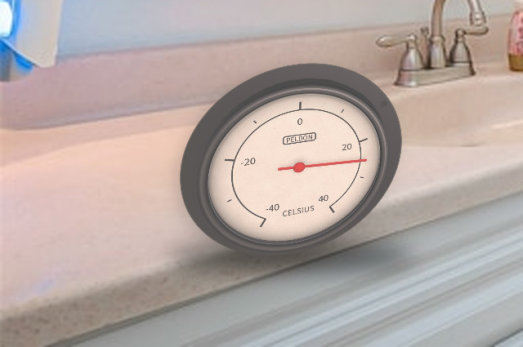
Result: 25 °C
